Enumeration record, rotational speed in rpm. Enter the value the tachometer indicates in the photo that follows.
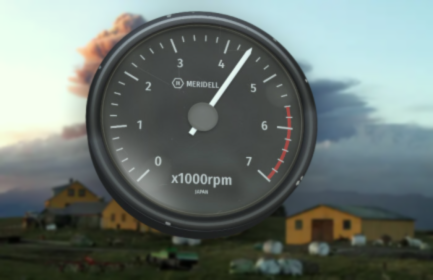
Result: 4400 rpm
